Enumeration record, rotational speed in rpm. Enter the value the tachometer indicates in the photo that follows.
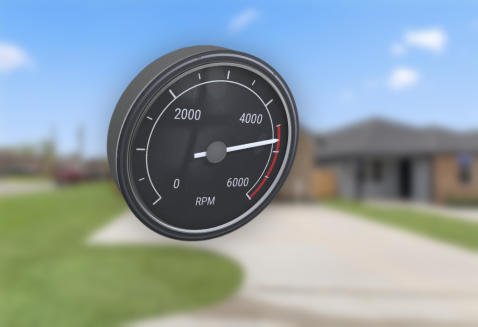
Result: 4750 rpm
